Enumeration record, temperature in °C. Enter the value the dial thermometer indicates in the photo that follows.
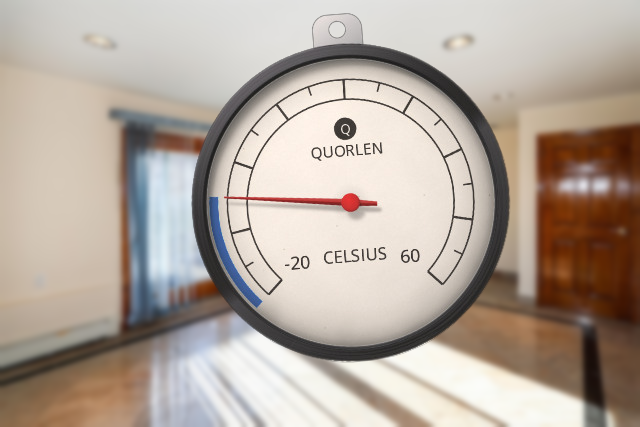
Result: -5 °C
